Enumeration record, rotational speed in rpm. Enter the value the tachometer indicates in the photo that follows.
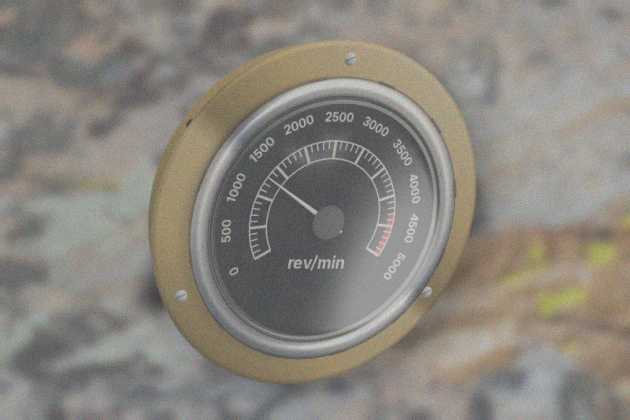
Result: 1300 rpm
